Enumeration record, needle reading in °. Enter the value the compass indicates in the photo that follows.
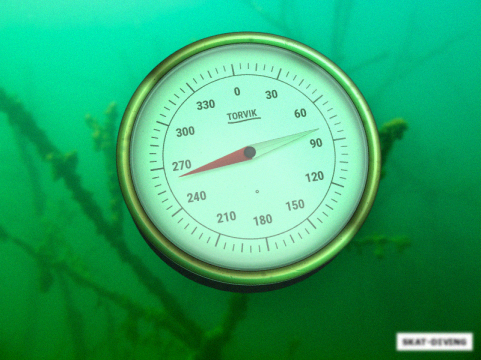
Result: 260 °
